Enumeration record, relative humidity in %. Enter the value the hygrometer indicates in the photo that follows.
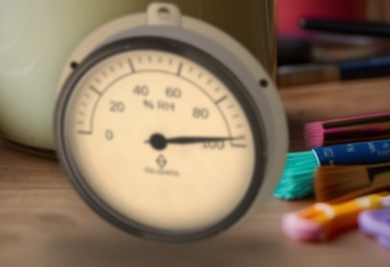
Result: 96 %
